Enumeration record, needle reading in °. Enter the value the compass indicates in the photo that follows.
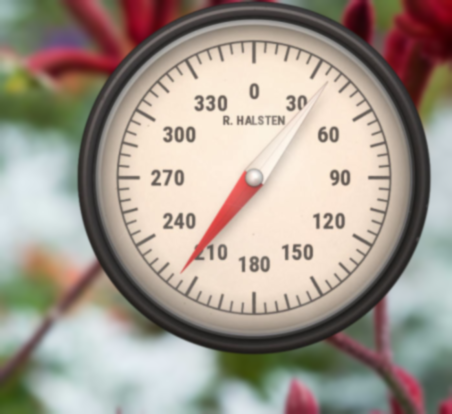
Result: 217.5 °
